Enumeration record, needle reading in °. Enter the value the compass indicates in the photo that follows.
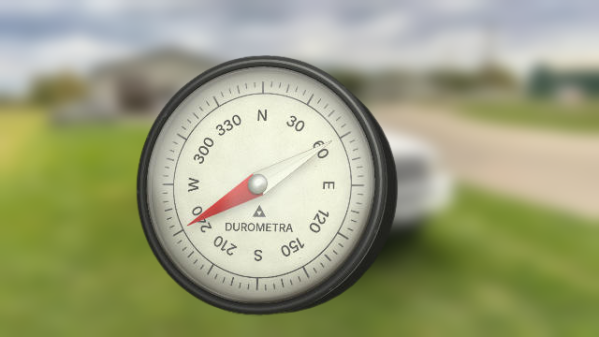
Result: 240 °
